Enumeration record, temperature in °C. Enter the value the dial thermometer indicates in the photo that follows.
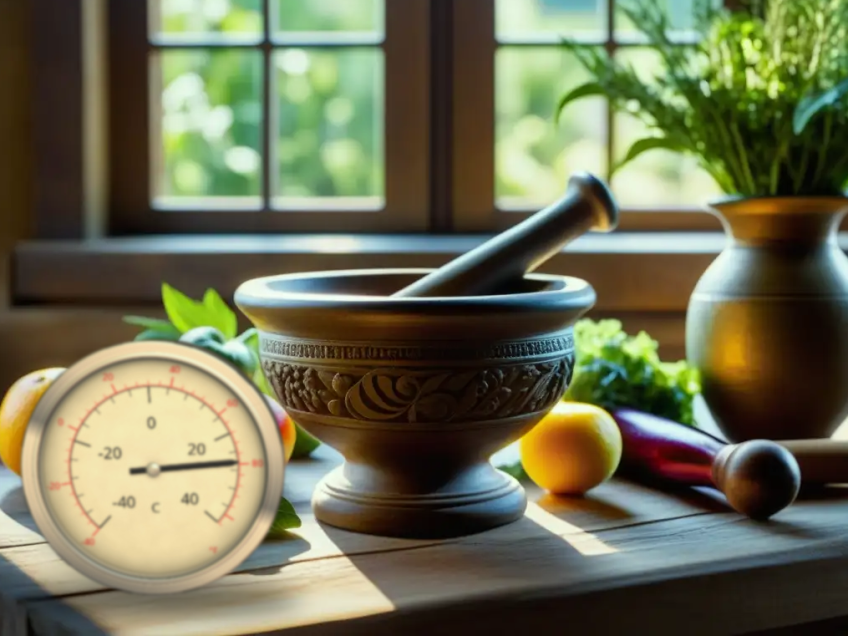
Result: 26 °C
